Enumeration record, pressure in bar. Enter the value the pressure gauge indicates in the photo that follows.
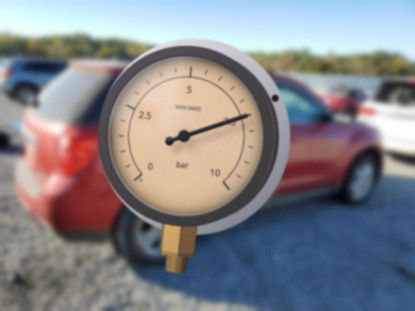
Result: 7.5 bar
